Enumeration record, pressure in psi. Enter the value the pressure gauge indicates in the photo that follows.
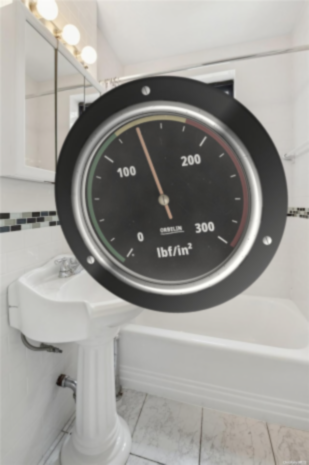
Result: 140 psi
